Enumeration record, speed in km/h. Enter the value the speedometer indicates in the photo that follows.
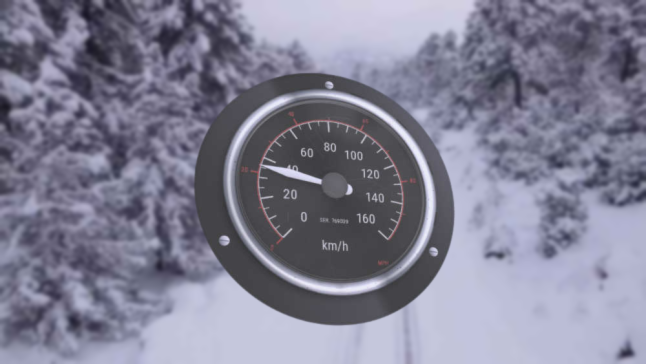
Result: 35 km/h
